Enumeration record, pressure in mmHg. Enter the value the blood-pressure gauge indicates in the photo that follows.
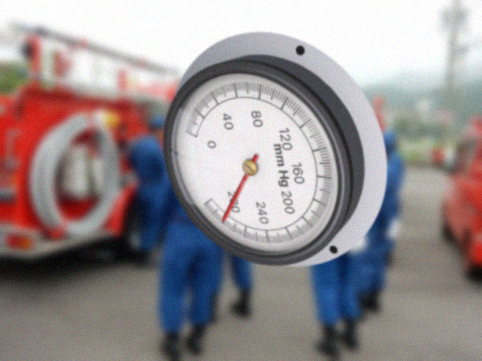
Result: 280 mmHg
